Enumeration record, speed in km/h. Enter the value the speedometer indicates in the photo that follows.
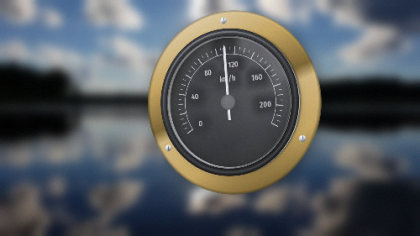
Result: 110 km/h
